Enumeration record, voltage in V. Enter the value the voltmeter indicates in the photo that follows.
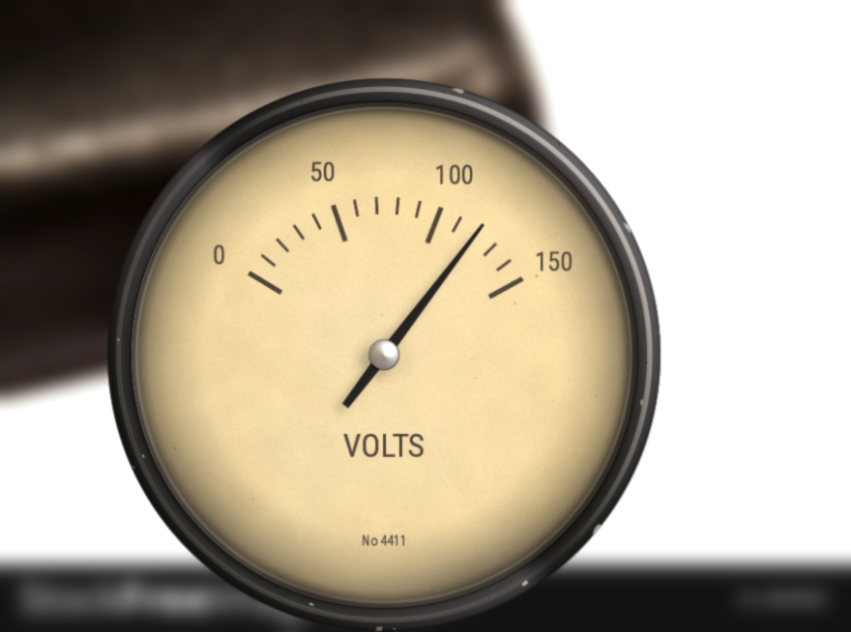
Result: 120 V
